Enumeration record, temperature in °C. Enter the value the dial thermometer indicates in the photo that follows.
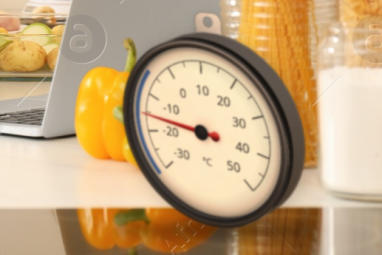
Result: -15 °C
